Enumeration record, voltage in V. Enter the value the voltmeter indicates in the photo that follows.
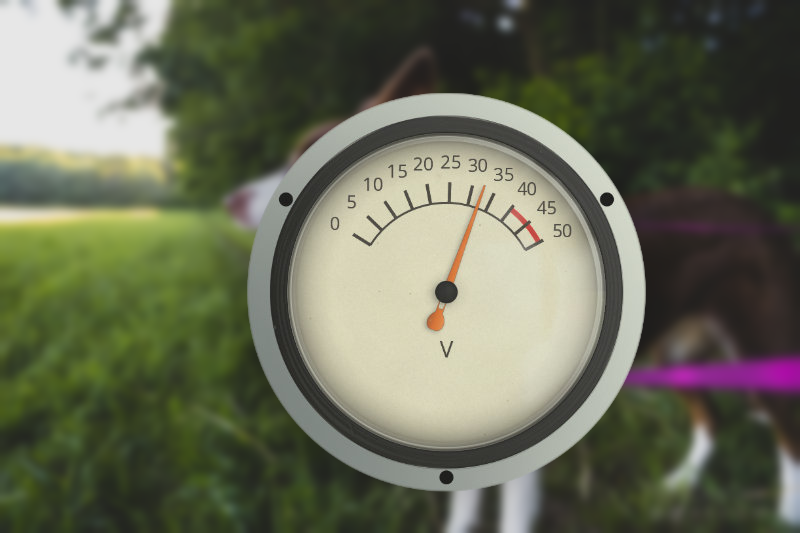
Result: 32.5 V
